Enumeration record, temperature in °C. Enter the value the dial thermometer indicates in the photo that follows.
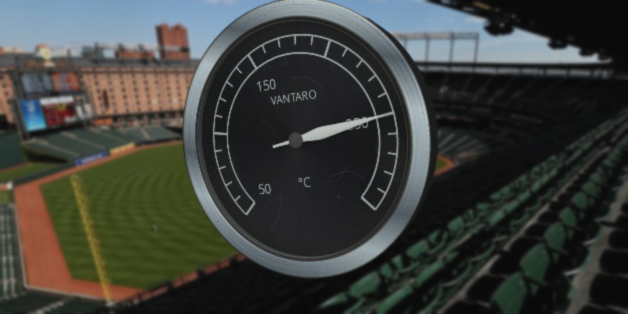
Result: 250 °C
